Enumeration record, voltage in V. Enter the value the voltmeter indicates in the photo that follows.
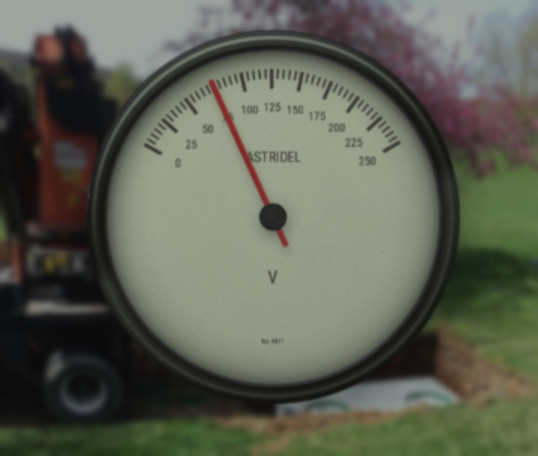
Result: 75 V
